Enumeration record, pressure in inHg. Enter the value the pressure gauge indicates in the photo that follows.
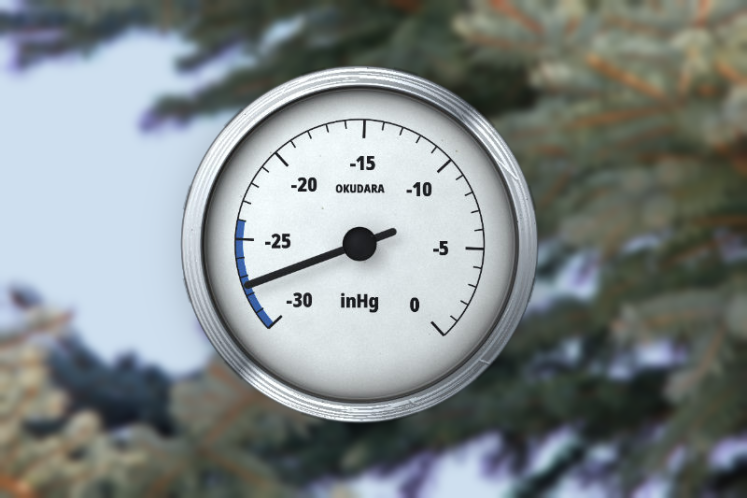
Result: -27.5 inHg
